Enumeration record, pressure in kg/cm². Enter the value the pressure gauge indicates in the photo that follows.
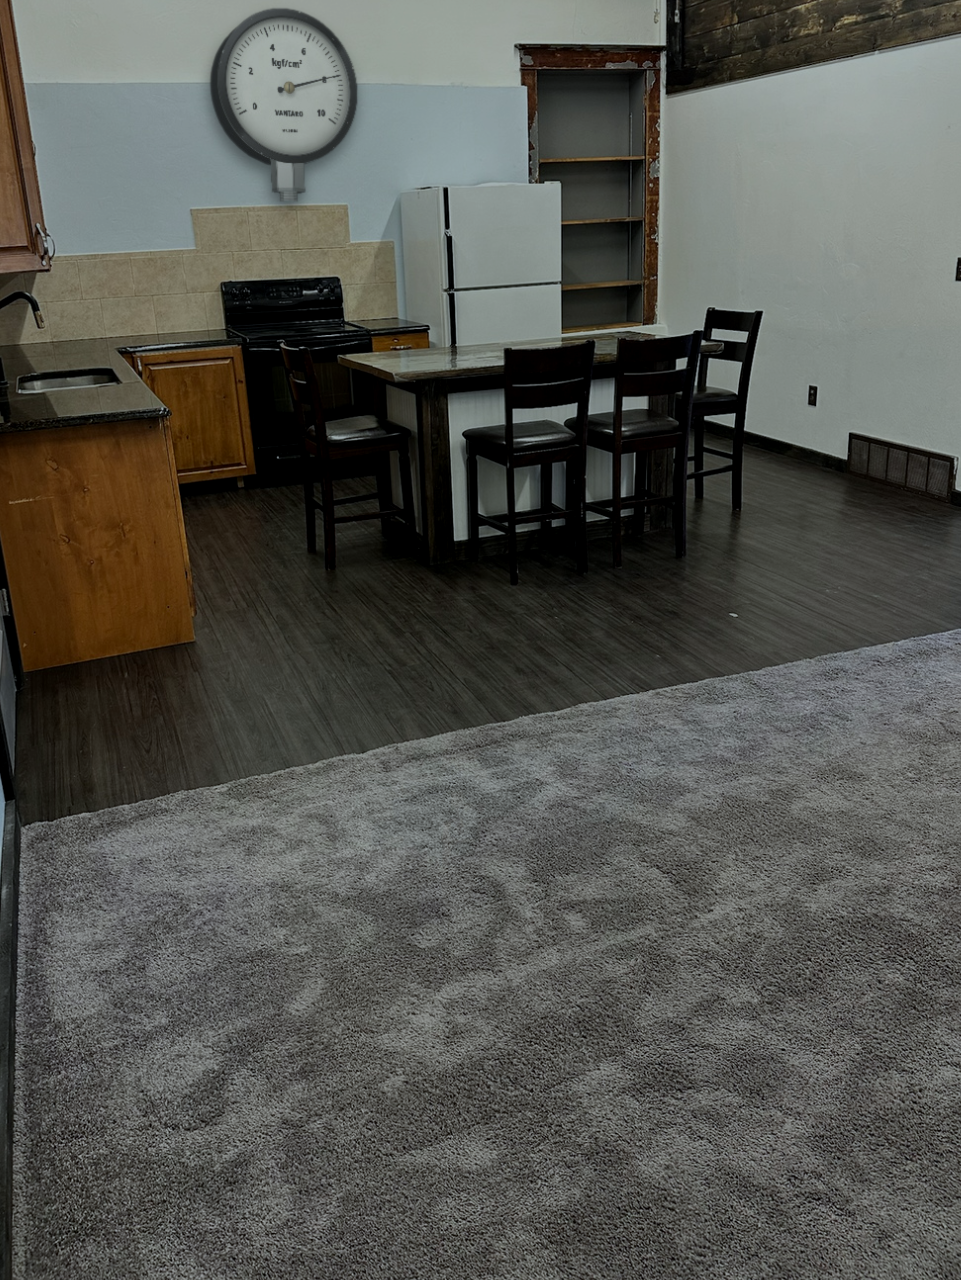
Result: 8 kg/cm²
